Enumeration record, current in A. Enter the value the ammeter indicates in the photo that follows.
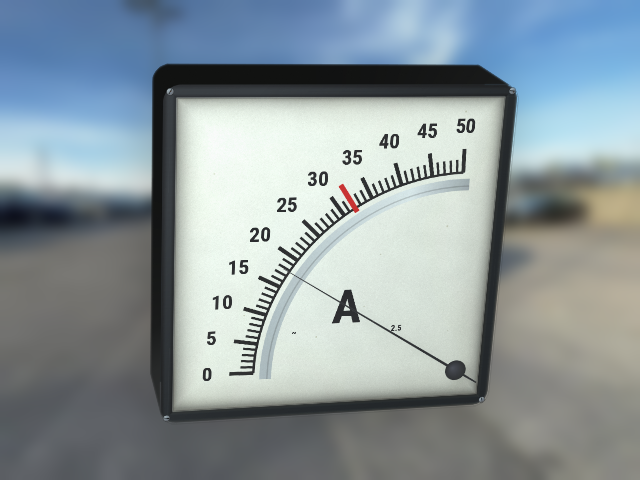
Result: 18 A
